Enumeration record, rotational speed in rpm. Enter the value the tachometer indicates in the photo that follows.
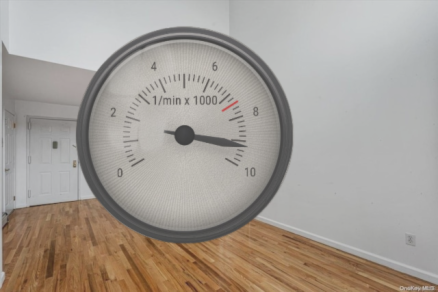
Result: 9200 rpm
